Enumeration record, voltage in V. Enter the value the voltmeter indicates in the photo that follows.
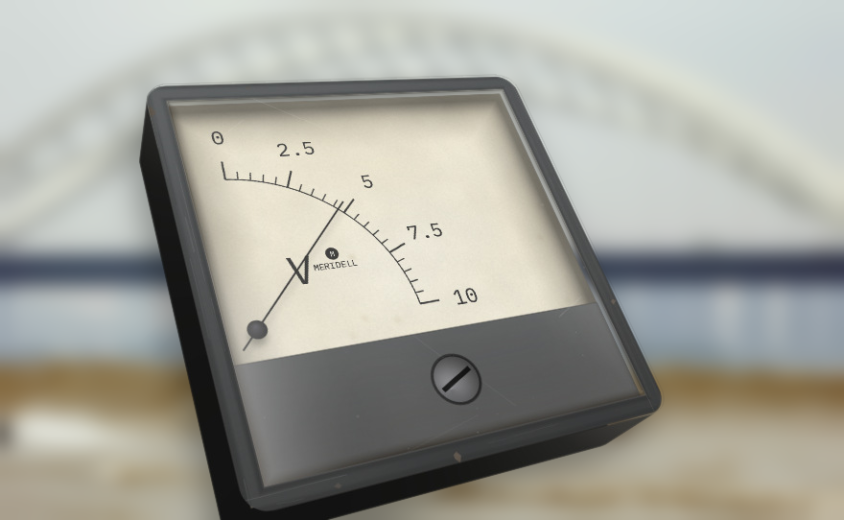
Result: 4.75 V
